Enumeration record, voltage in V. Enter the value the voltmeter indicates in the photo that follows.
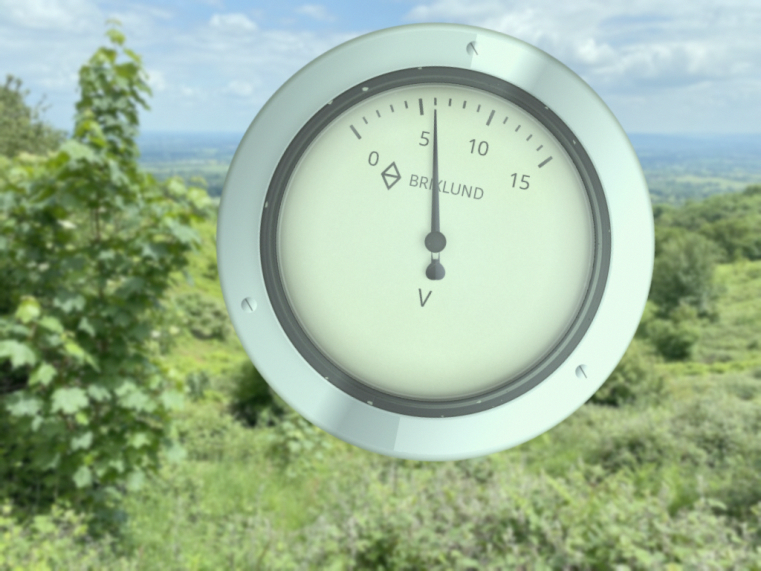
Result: 6 V
